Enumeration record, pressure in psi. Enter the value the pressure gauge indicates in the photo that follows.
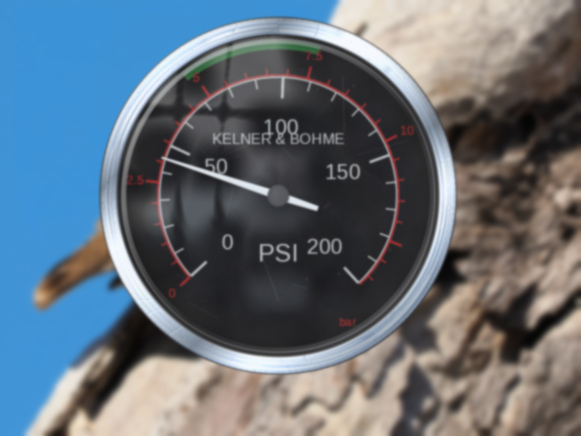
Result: 45 psi
